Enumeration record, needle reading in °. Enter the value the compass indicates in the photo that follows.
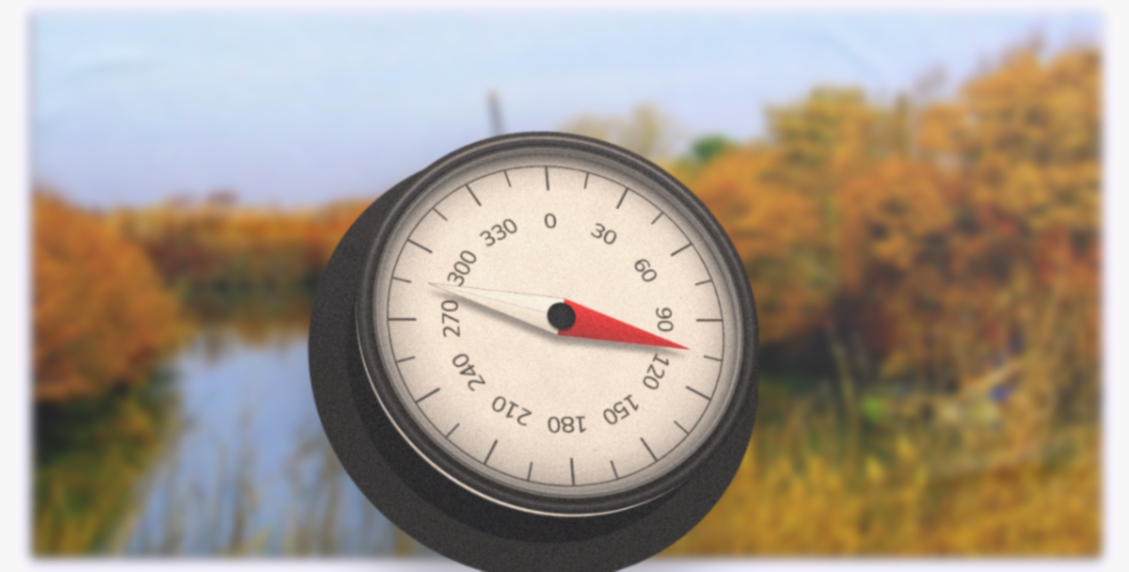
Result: 105 °
